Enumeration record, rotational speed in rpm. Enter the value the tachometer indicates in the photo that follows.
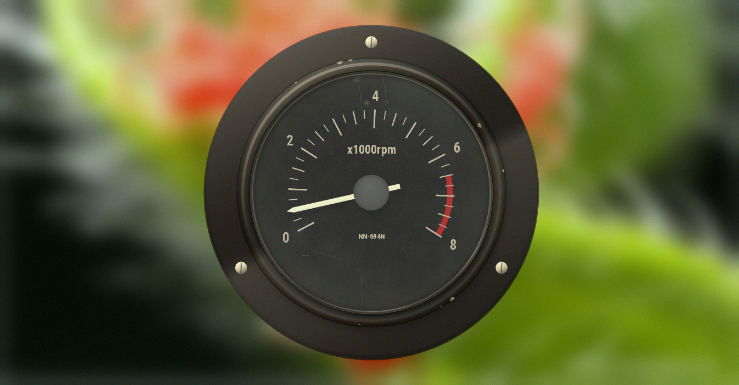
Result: 500 rpm
